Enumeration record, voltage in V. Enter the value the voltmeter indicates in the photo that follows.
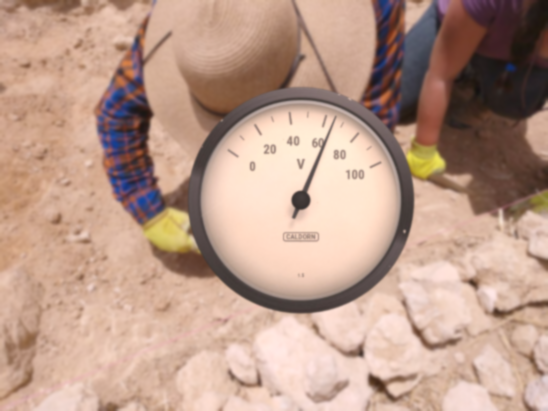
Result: 65 V
